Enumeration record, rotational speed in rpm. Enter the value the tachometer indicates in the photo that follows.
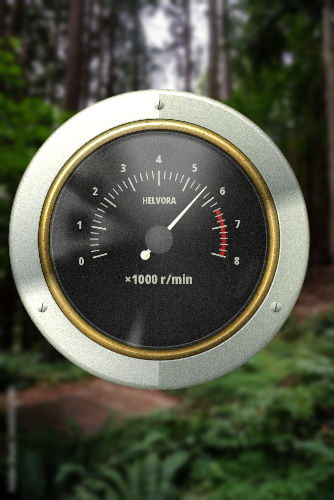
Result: 5600 rpm
